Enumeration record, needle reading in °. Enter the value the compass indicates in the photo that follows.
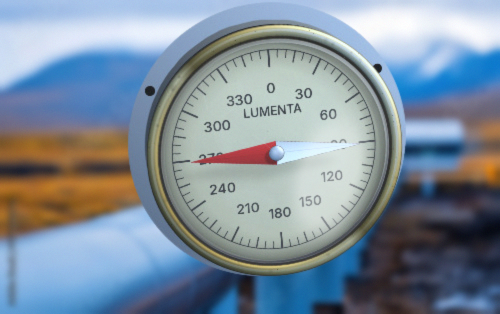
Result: 270 °
